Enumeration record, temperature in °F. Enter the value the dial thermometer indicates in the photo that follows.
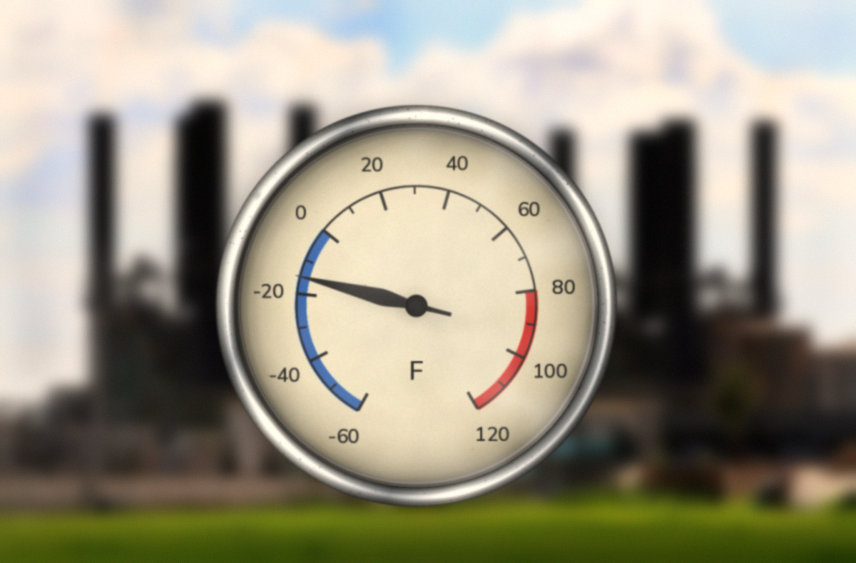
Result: -15 °F
